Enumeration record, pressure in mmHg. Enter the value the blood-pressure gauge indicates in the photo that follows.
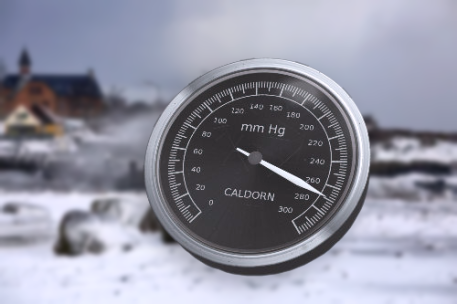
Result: 270 mmHg
